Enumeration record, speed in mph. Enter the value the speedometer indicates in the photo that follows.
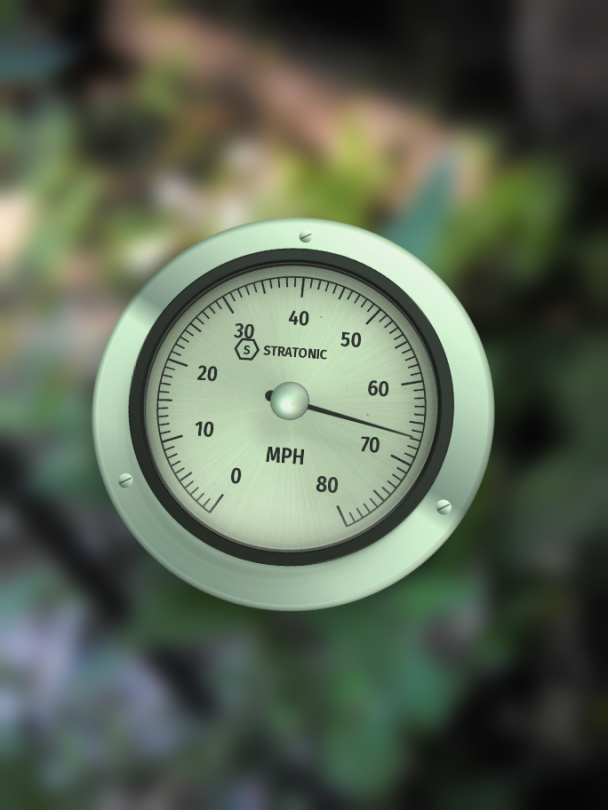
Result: 67 mph
